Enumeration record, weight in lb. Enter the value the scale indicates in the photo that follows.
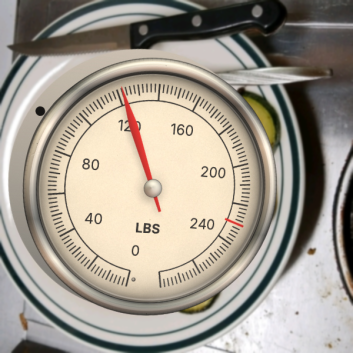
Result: 122 lb
